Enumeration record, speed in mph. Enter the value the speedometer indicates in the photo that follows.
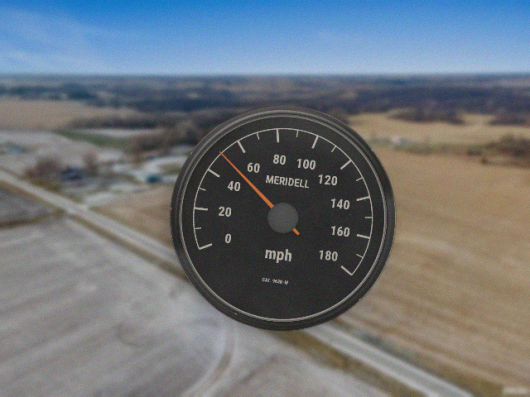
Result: 50 mph
